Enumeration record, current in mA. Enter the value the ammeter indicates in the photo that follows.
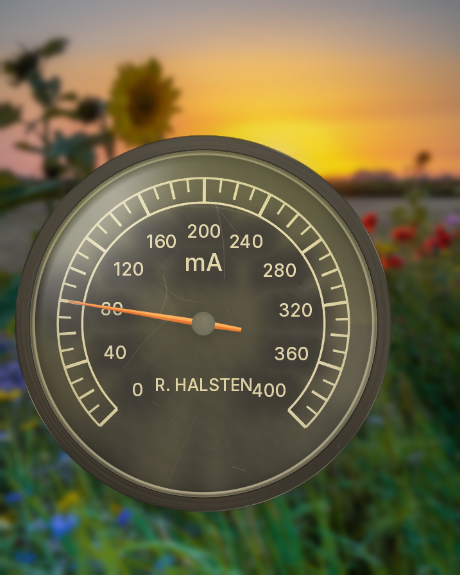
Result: 80 mA
